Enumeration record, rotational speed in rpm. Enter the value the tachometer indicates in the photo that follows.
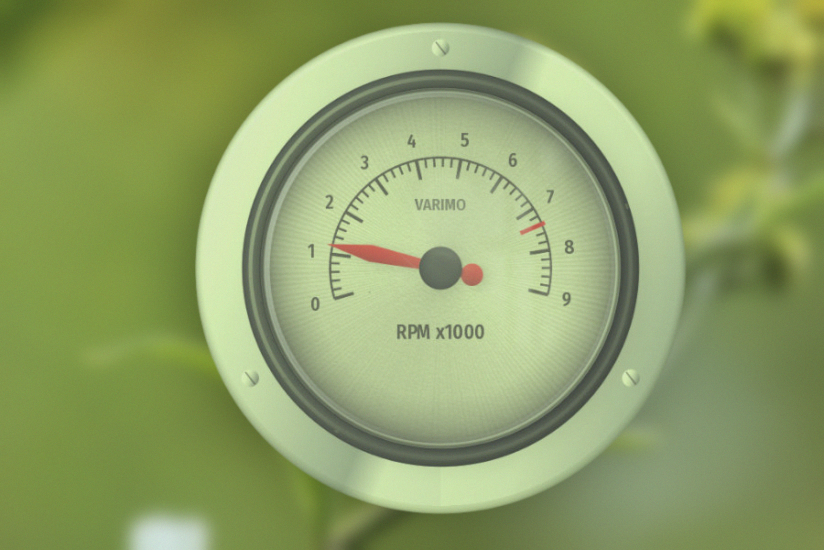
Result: 1200 rpm
